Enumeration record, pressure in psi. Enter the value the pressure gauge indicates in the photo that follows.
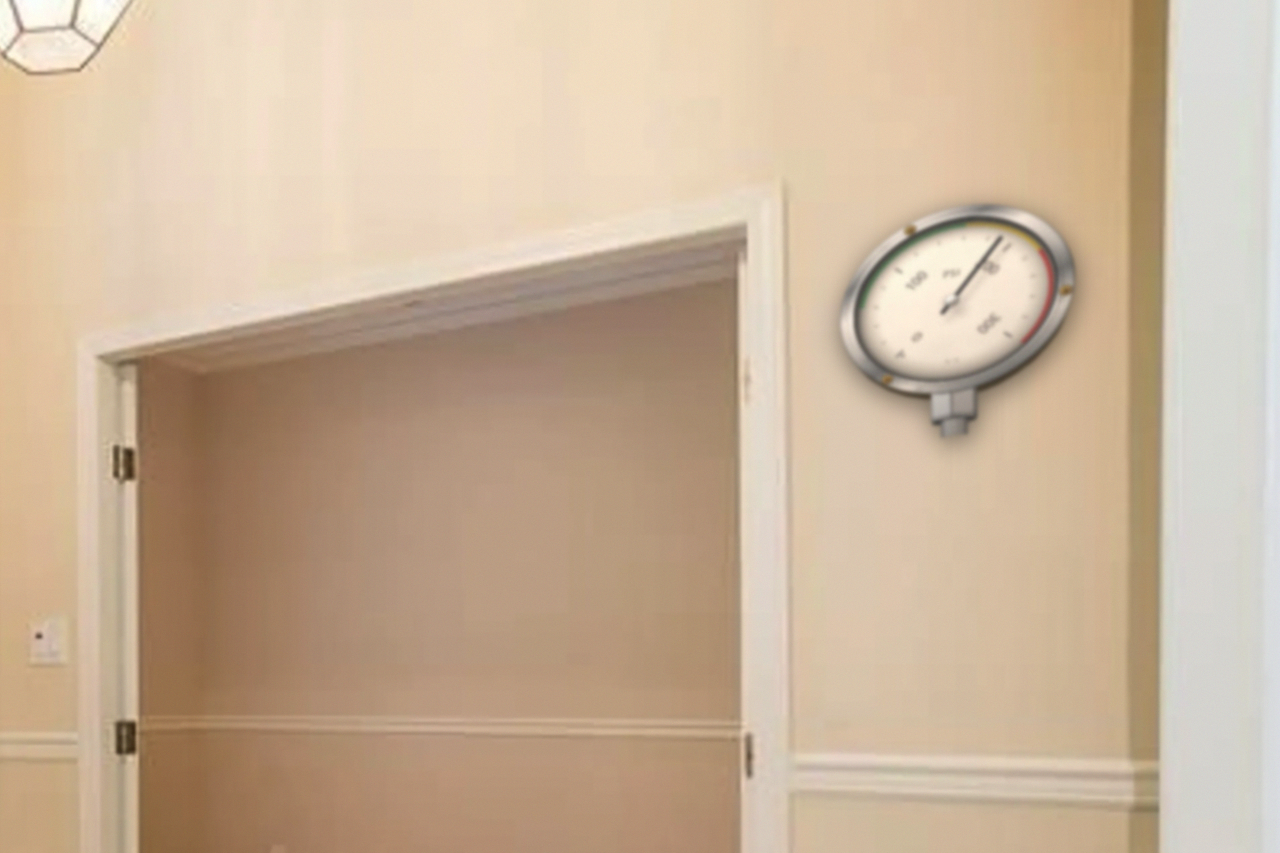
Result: 190 psi
